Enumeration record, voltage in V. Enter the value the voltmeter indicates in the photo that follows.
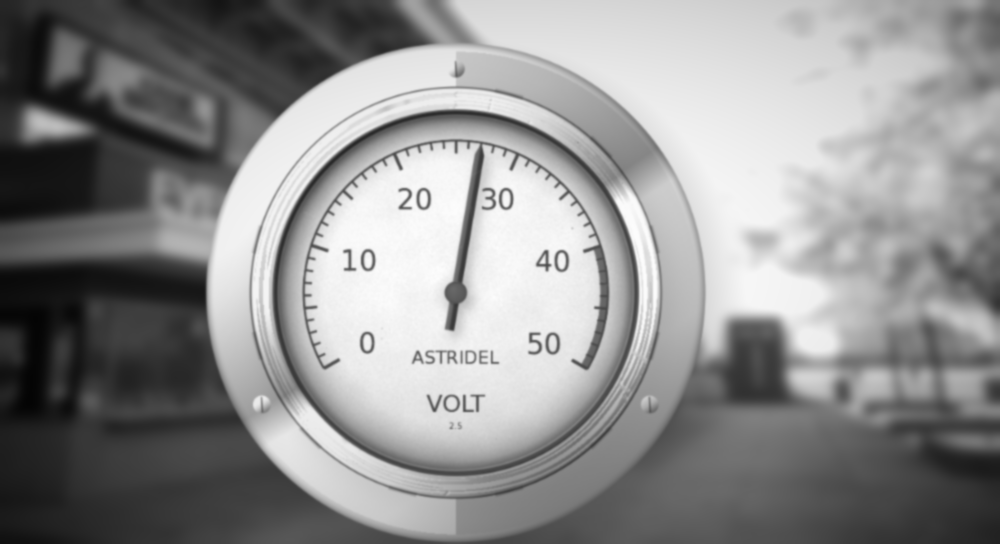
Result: 27 V
